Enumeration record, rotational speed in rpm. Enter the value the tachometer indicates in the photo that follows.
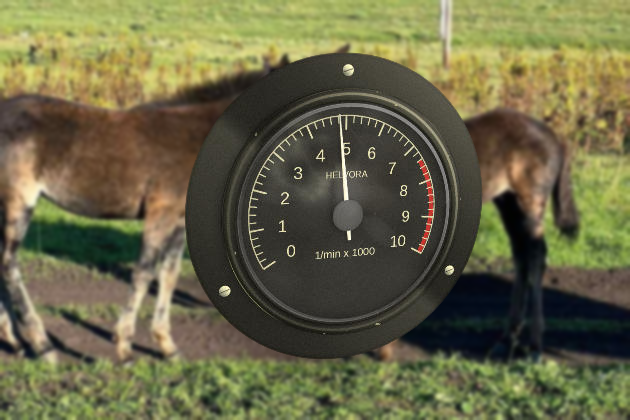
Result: 4800 rpm
